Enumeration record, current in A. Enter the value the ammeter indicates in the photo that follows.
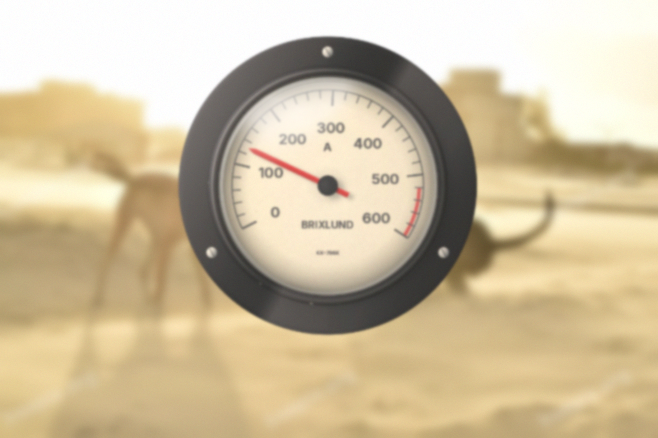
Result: 130 A
